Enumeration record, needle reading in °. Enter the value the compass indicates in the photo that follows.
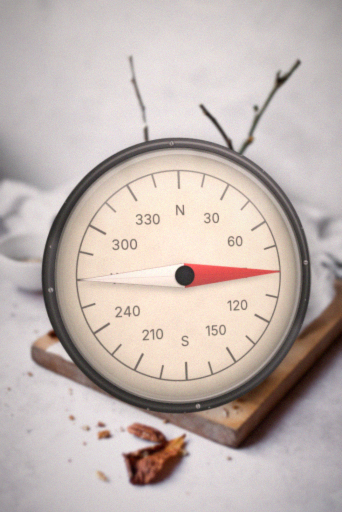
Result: 90 °
